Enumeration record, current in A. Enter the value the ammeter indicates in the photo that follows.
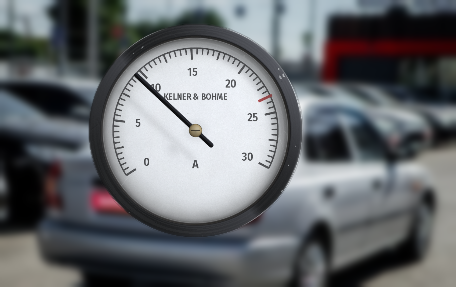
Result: 9.5 A
